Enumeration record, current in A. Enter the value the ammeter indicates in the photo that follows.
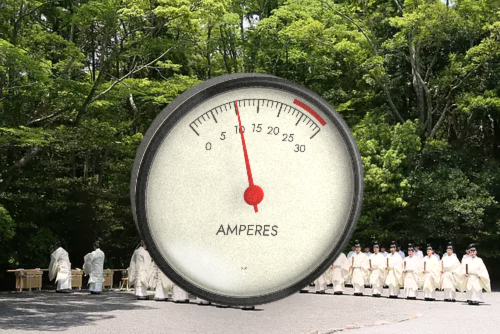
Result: 10 A
